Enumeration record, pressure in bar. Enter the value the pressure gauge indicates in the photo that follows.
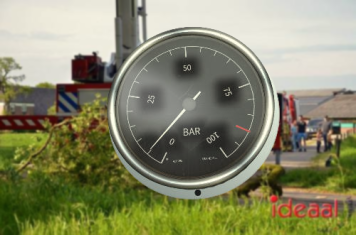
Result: 5 bar
